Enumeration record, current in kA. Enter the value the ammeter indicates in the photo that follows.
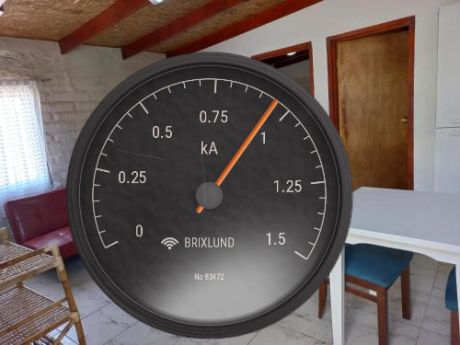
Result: 0.95 kA
